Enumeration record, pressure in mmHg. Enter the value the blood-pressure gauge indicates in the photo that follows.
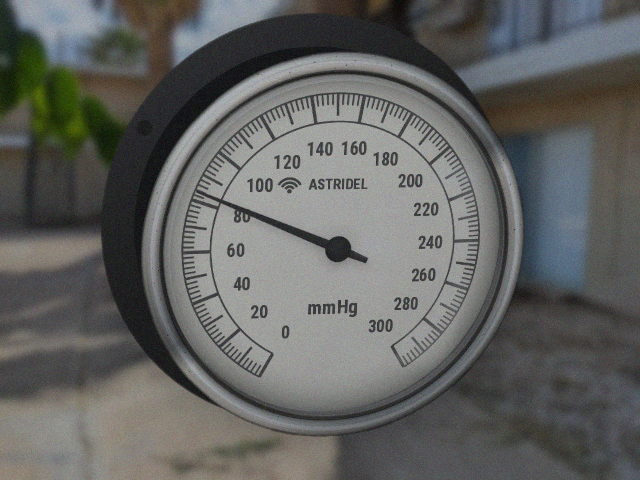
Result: 84 mmHg
